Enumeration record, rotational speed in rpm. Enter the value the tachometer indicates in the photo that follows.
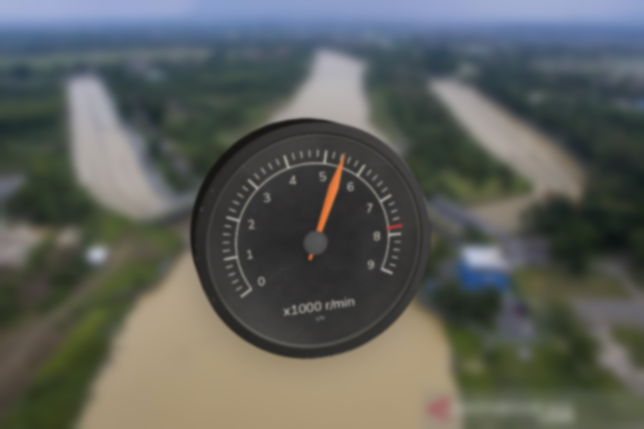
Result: 5400 rpm
